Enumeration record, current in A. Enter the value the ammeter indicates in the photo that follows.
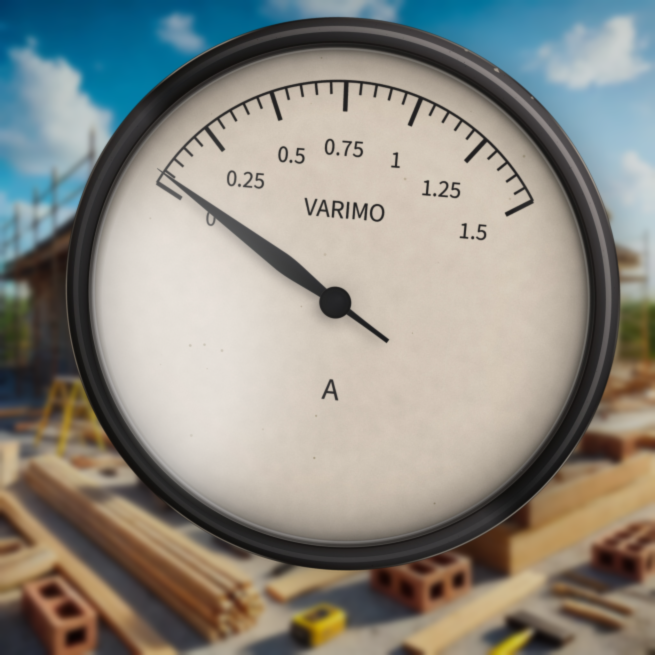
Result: 0.05 A
